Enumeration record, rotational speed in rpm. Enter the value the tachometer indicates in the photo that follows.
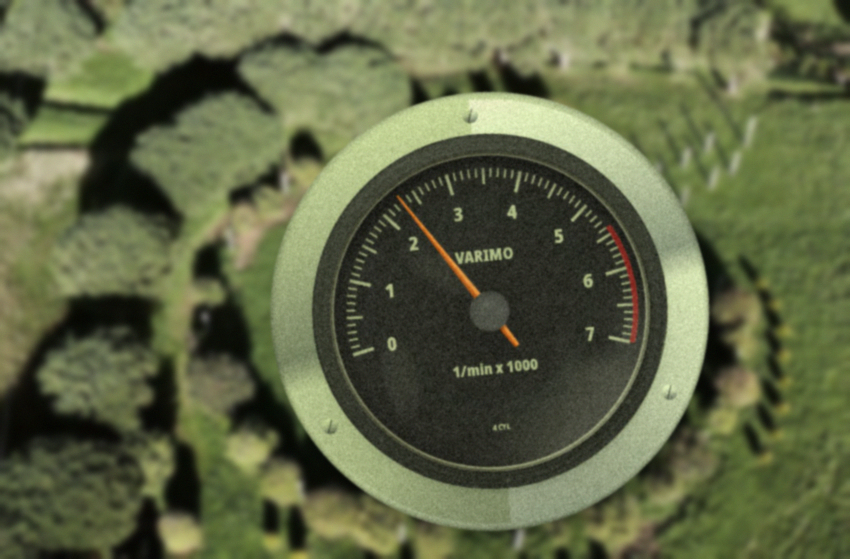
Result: 2300 rpm
